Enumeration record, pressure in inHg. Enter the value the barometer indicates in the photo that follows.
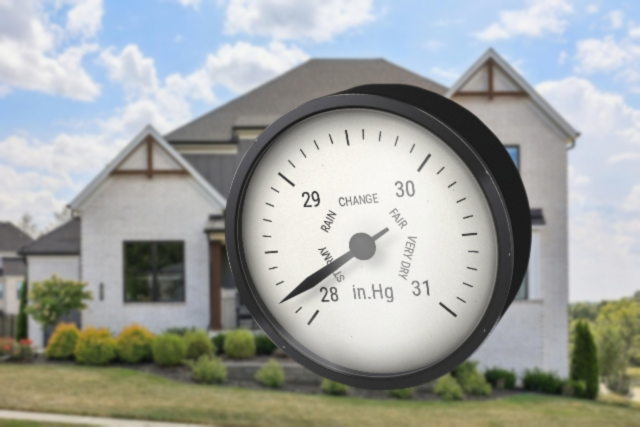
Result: 28.2 inHg
